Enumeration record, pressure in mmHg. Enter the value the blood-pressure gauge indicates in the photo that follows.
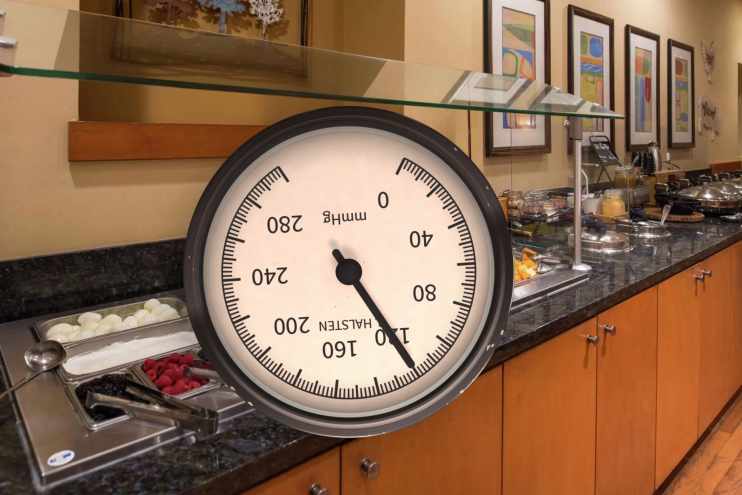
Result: 120 mmHg
